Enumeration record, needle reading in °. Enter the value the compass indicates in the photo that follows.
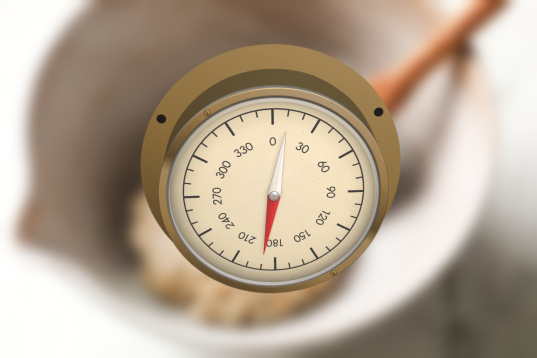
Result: 190 °
